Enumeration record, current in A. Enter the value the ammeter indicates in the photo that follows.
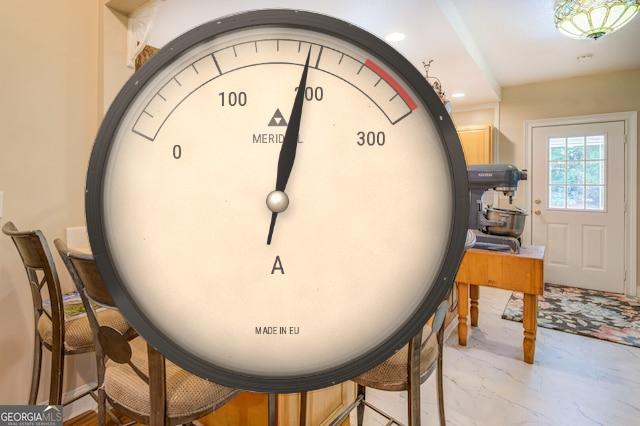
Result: 190 A
